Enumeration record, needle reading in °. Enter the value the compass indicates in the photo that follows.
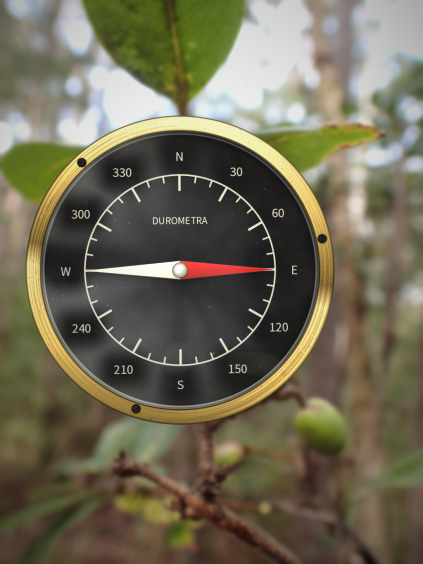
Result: 90 °
